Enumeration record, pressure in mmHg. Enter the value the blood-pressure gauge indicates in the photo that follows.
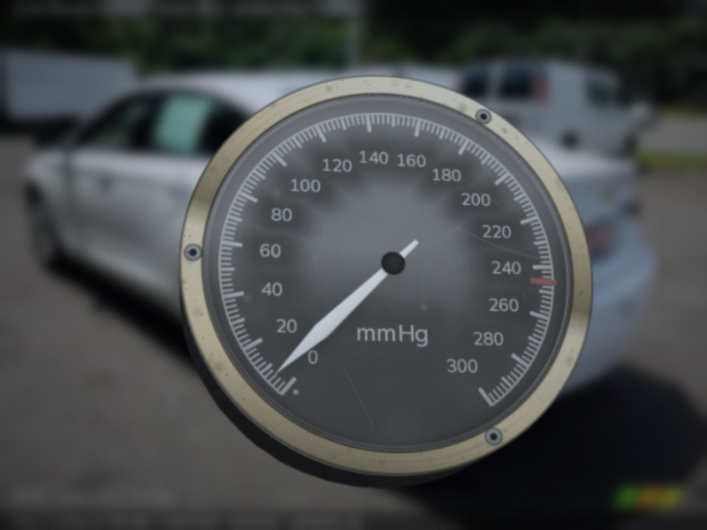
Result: 6 mmHg
